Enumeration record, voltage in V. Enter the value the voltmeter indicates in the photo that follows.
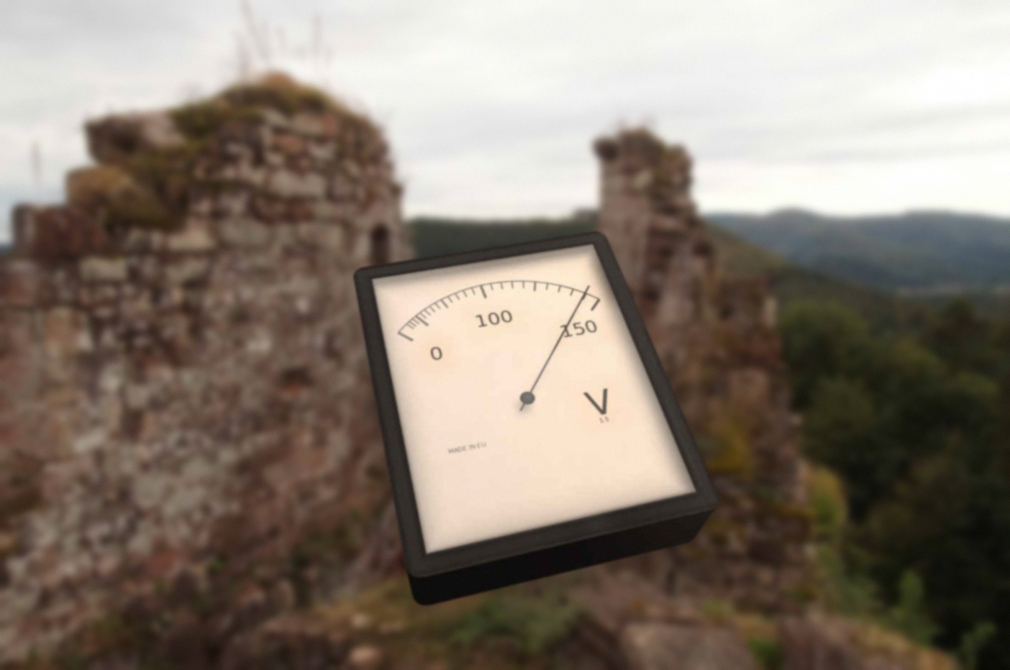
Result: 145 V
